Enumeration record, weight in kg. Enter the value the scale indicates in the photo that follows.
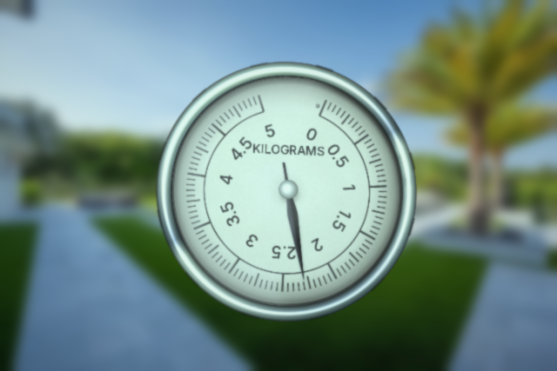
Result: 2.3 kg
